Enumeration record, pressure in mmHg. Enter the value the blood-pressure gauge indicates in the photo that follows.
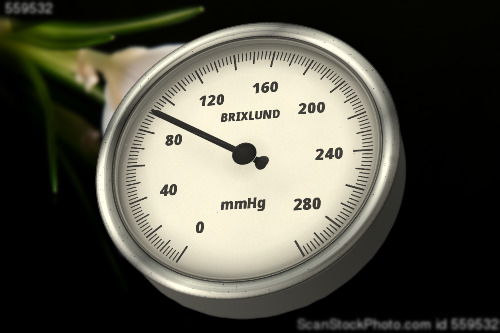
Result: 90 mmHg
